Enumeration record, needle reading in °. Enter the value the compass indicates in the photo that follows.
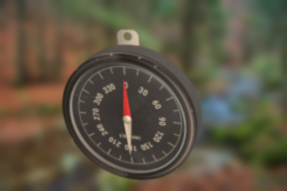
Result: 0 °
